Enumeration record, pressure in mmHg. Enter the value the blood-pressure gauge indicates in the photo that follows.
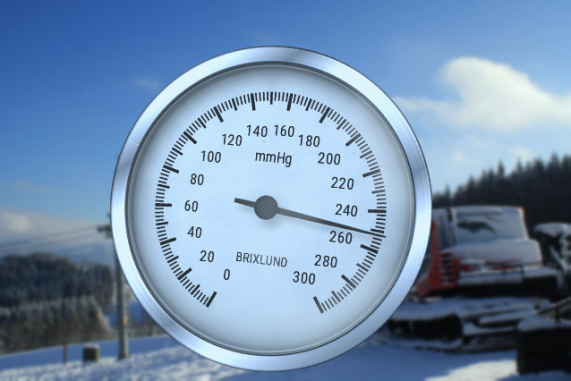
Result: 252 mmHg
